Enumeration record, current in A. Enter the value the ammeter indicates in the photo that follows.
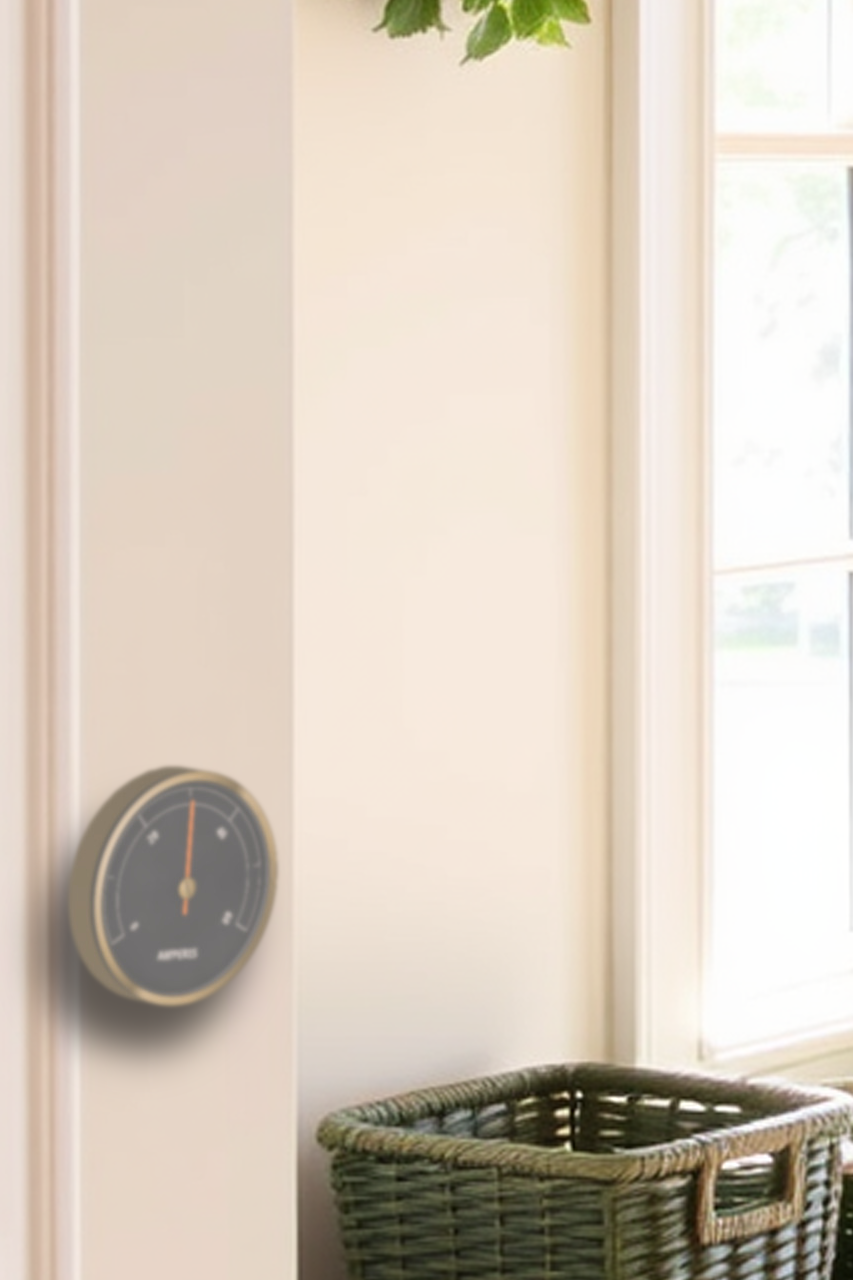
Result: 30 A
